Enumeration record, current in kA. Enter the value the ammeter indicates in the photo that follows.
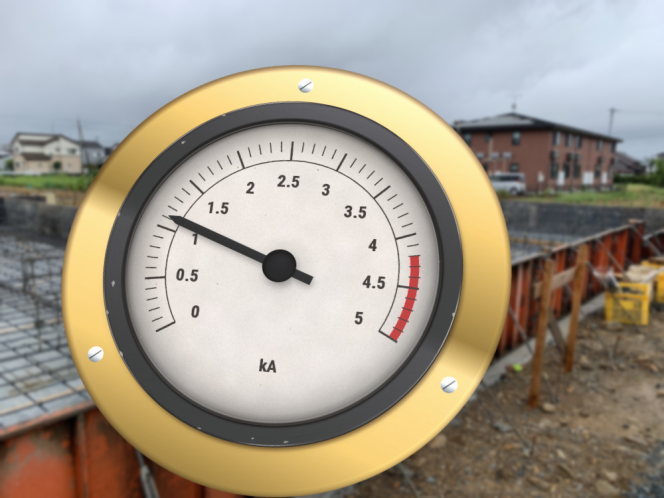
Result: 1.1 kA
